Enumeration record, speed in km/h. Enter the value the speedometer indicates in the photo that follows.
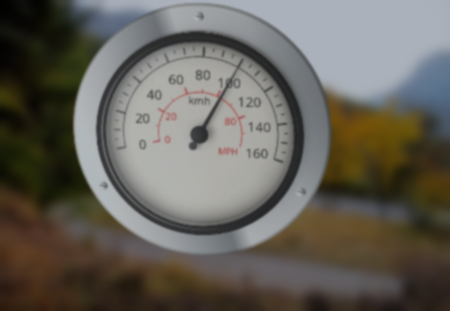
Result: 100 km/h
